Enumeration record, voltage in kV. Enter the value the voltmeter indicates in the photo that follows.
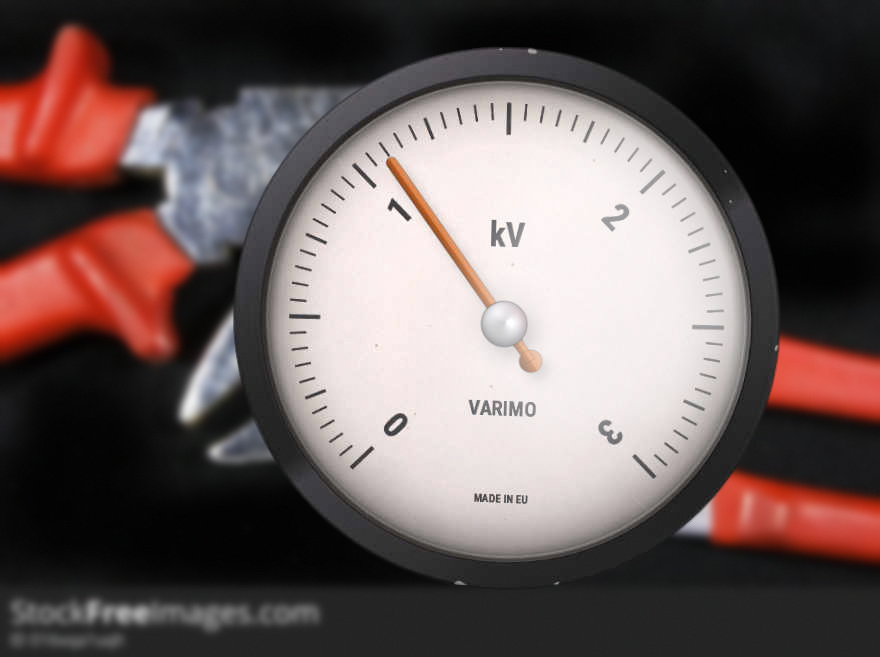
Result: 1.1 kV
